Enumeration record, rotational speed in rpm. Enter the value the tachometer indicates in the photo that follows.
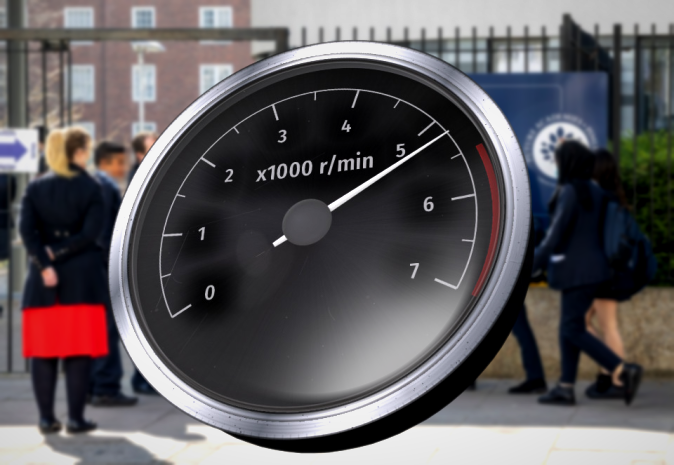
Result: 5250 rpm
